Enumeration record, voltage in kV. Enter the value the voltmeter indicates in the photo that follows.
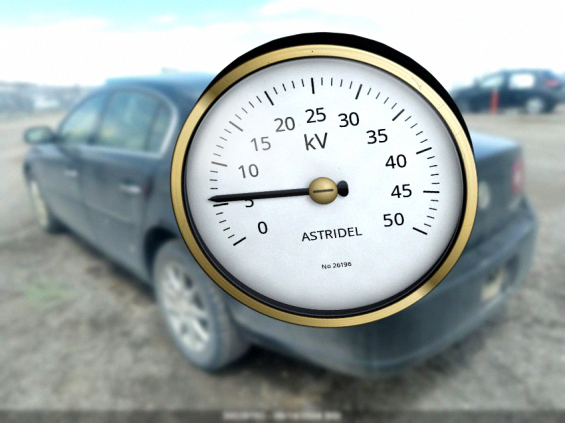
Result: 6 kV
